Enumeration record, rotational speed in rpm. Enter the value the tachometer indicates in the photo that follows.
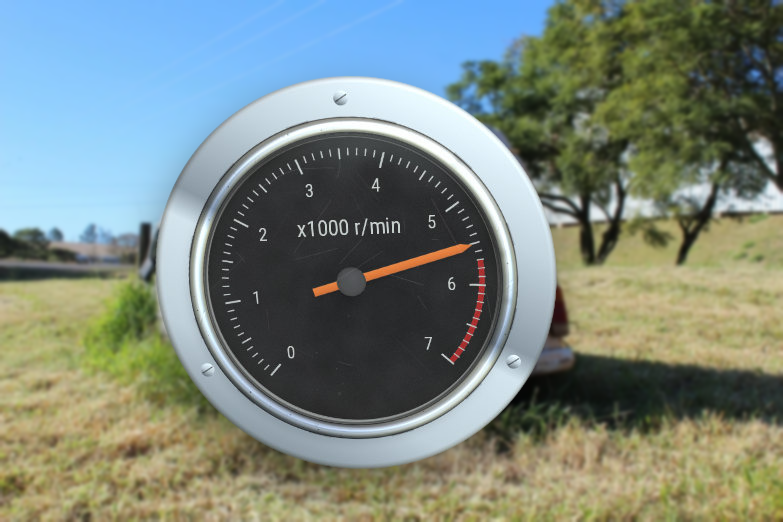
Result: 5500 rpm
